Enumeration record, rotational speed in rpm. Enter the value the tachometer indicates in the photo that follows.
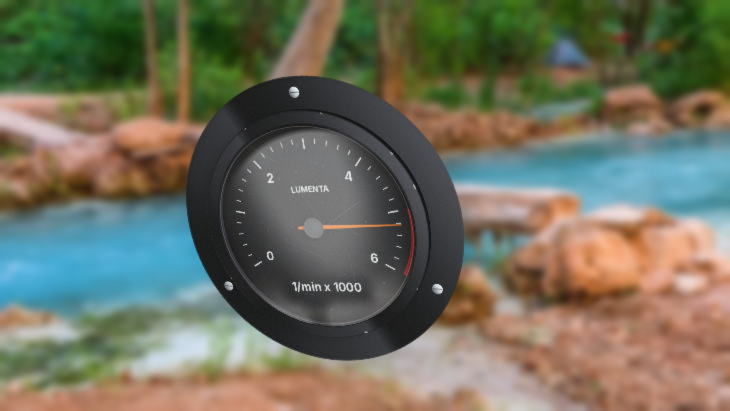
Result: 5200 rpm
